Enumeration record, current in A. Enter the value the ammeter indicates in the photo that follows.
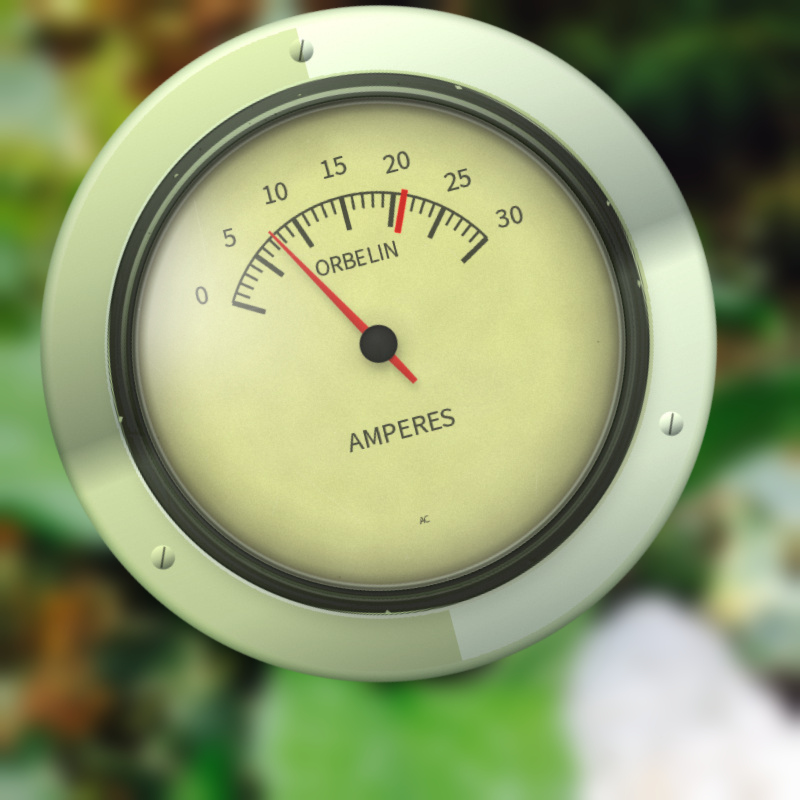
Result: 7.5 A
